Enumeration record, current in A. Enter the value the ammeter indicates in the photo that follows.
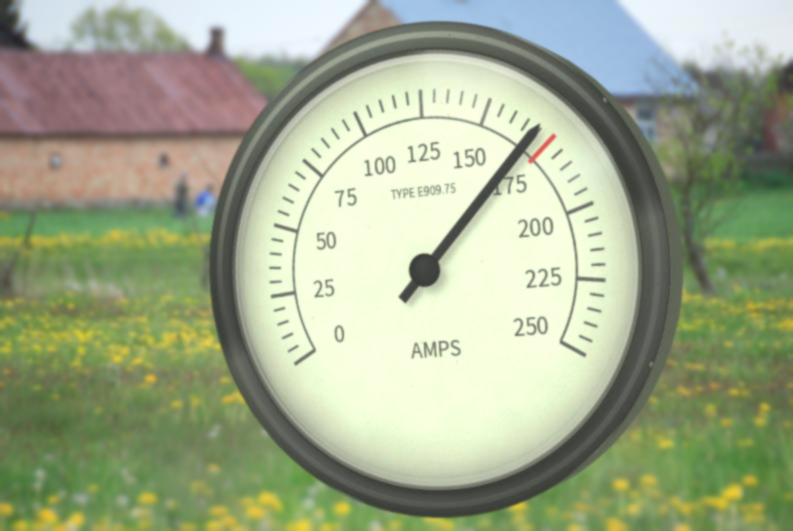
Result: 170 A
